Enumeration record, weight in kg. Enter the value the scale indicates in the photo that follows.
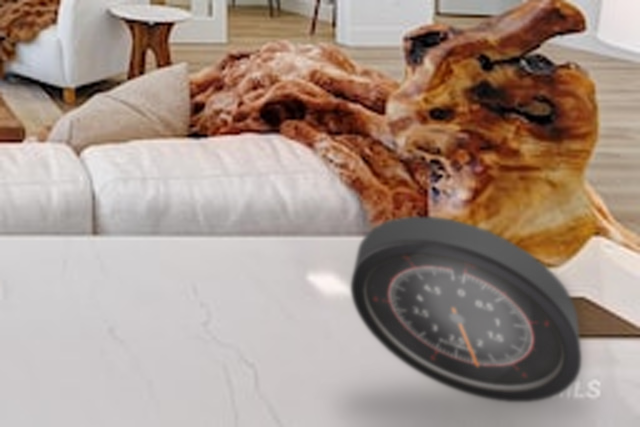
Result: 2.25 kg
